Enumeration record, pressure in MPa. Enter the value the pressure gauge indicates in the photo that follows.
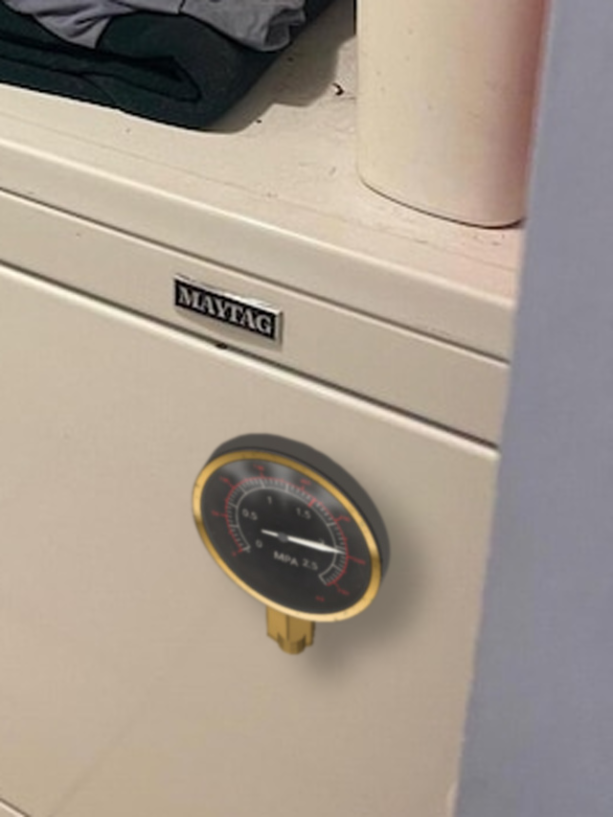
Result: 2 MPa
